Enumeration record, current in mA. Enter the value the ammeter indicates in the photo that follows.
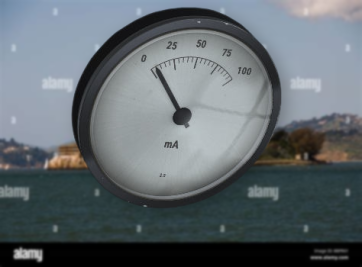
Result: 5 mA
